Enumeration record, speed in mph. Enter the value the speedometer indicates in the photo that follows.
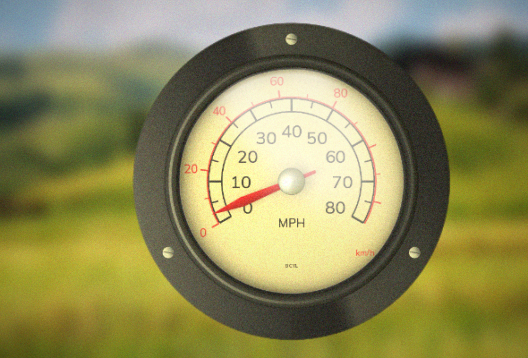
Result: 2.5 mph
